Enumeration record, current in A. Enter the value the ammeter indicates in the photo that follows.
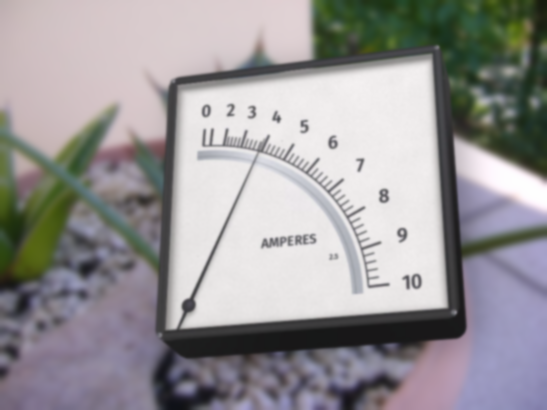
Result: 4 A
